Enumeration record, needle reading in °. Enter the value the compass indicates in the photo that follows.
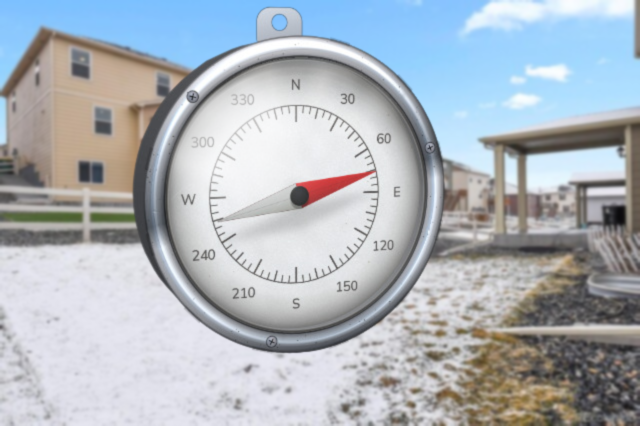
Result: 75 °
